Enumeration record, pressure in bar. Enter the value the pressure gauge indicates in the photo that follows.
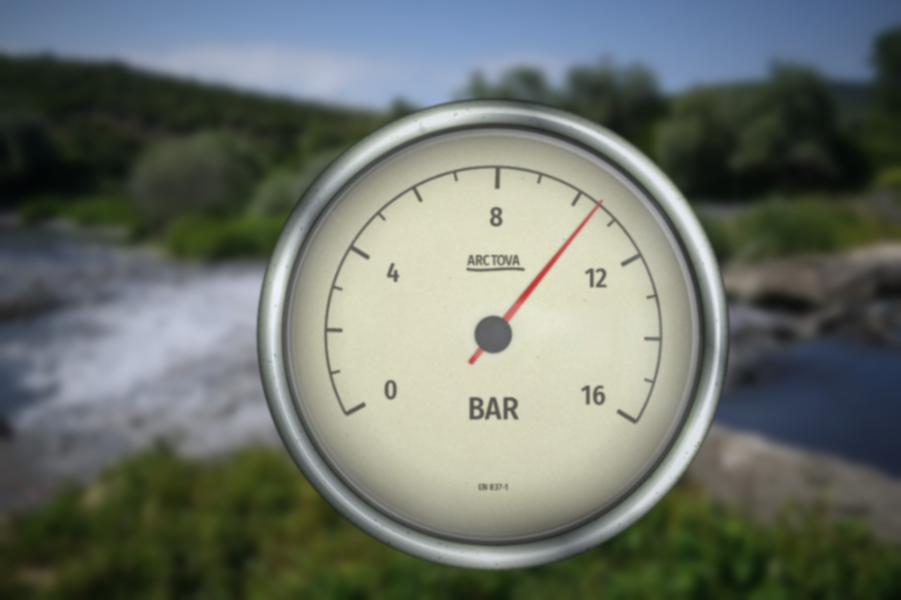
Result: 10.5 bar
